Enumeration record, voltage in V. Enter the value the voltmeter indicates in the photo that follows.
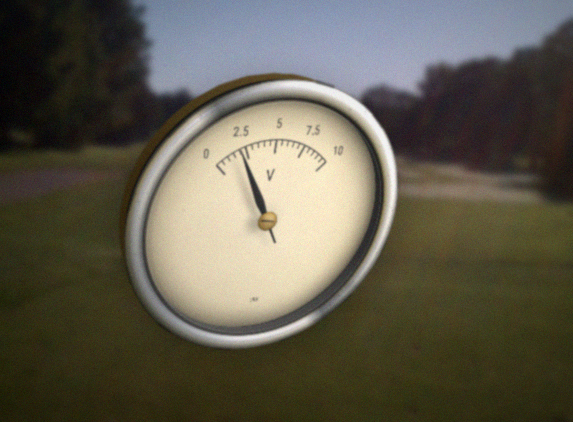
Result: 2 V
